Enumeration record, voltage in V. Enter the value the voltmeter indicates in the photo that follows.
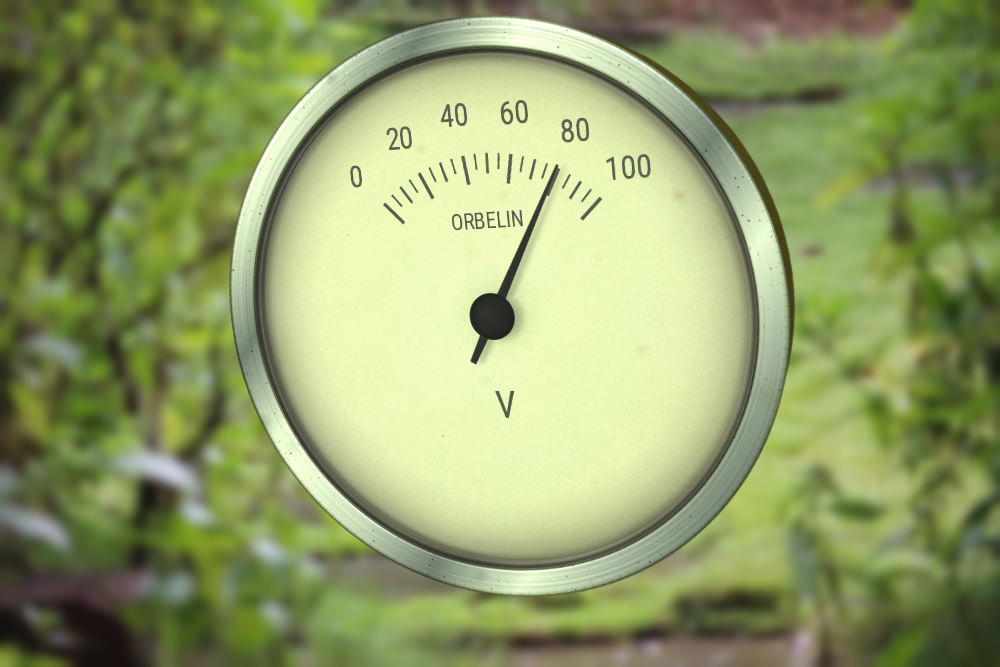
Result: 80 V
